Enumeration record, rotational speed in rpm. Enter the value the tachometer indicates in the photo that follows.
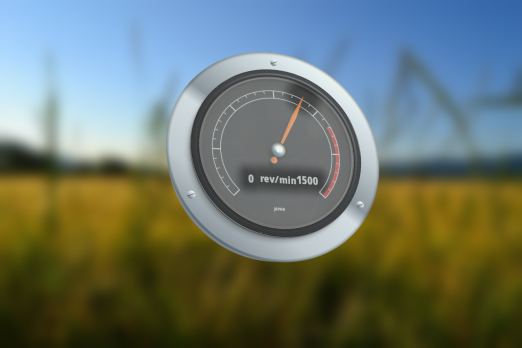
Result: 900 rpm
